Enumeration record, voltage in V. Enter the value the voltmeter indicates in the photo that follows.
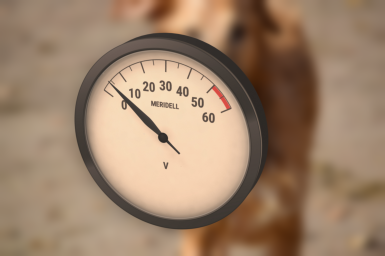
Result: 5 V
